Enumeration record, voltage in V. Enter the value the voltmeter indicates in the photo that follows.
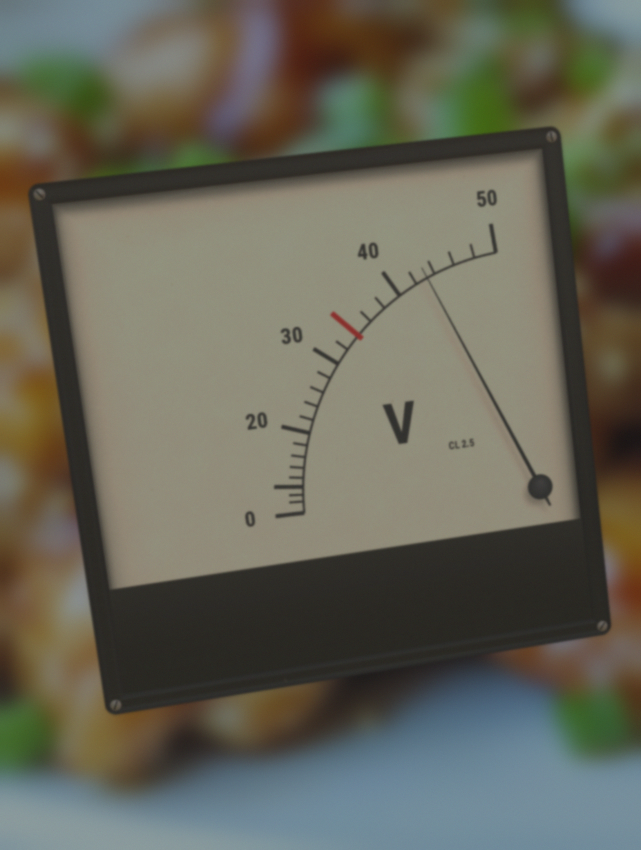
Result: 43 V
